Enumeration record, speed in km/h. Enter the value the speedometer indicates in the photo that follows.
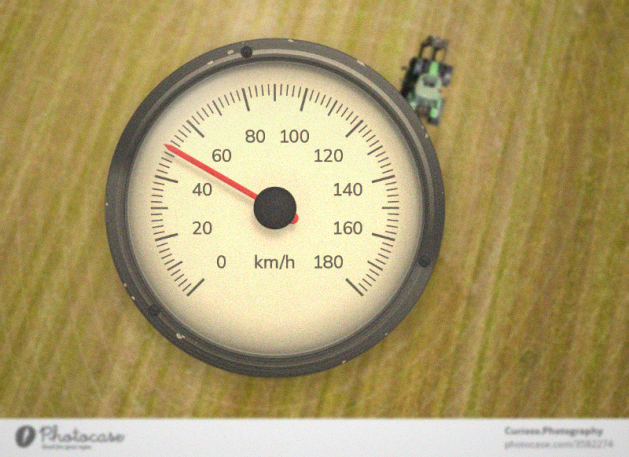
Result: 50 km/h
